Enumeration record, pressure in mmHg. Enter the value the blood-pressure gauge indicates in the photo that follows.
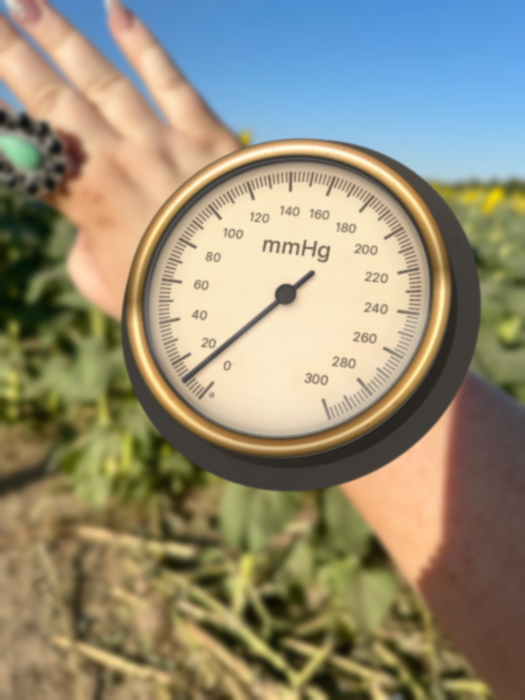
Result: 10 mmHg
